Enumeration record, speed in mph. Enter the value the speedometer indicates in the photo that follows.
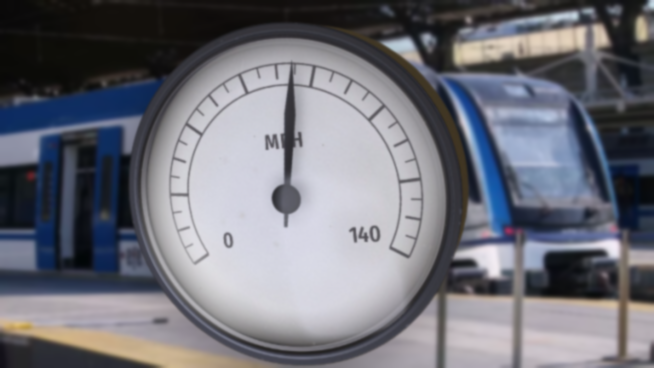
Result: 75 mph
